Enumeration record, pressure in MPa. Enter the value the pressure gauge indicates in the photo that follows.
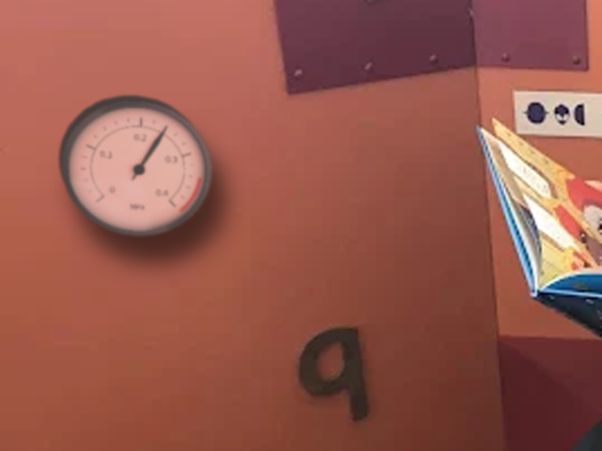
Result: 0.24 MPa
